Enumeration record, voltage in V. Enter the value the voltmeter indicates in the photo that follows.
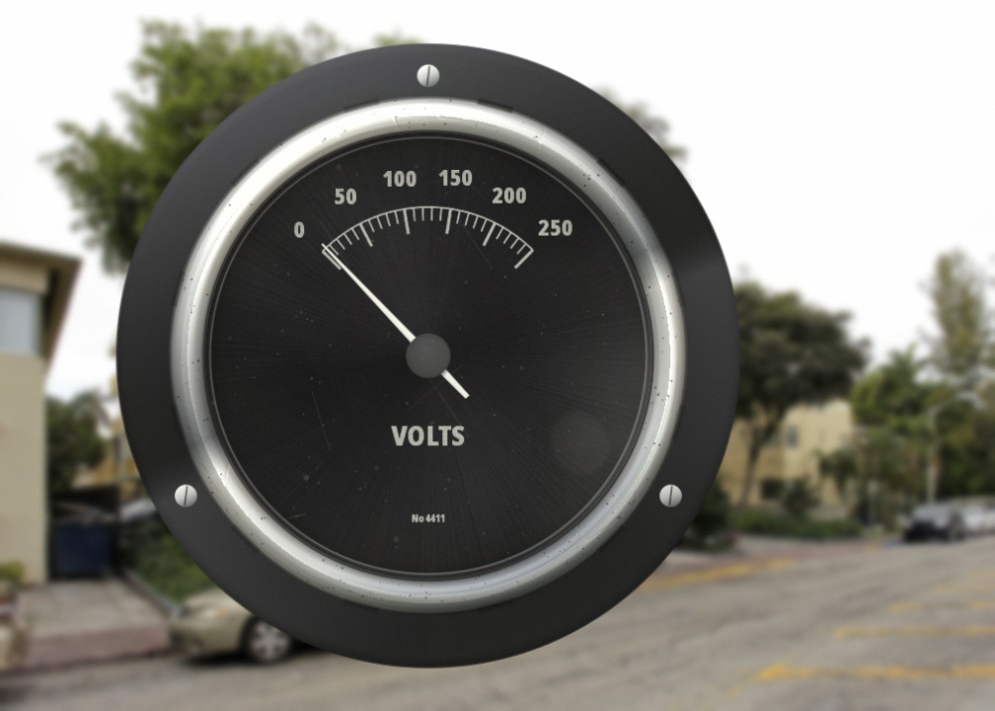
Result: 5 V
